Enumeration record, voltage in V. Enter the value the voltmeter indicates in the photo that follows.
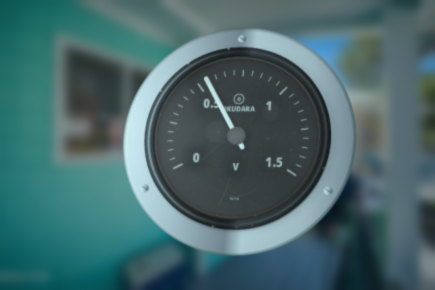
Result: 0.55 V
